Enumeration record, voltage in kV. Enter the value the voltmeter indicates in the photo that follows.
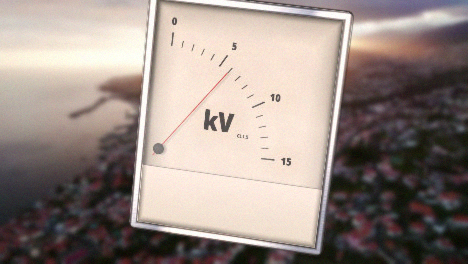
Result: 6 kV
